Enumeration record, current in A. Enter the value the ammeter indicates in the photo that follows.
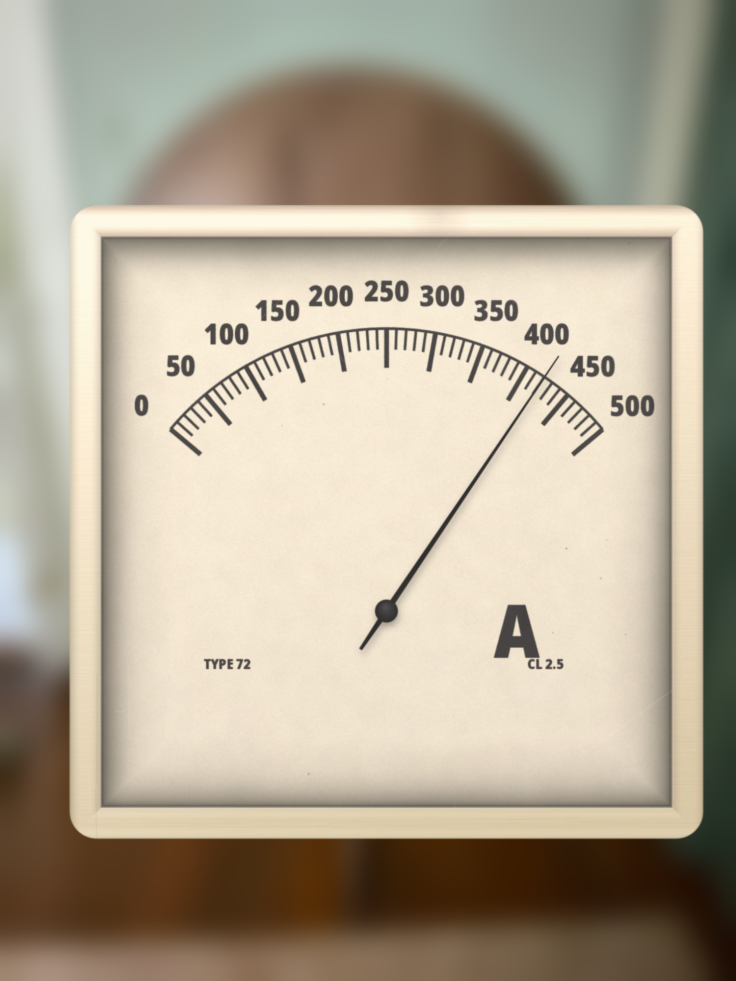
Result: 420 A
